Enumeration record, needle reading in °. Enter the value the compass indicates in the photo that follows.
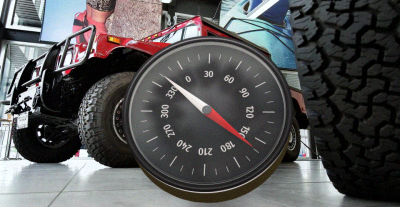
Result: 160 °
